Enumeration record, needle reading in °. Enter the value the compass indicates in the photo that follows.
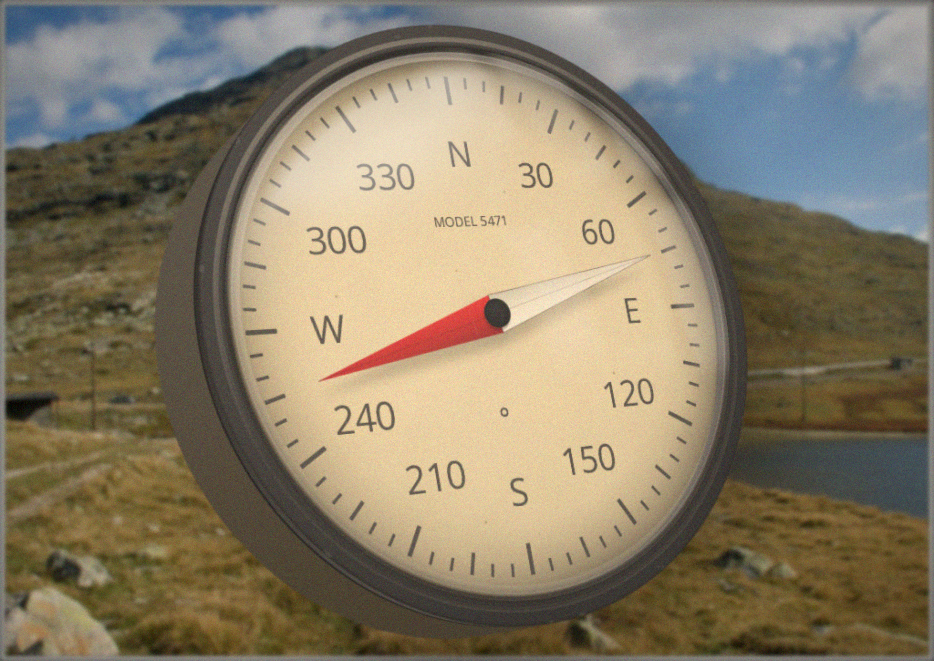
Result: 255 °
